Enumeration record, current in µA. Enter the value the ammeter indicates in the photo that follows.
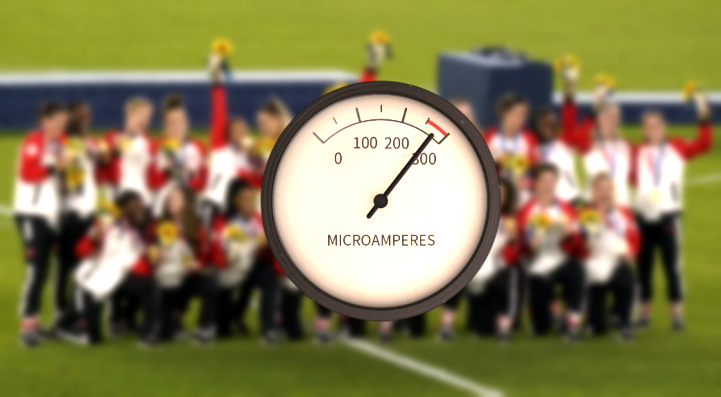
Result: 275 µA
